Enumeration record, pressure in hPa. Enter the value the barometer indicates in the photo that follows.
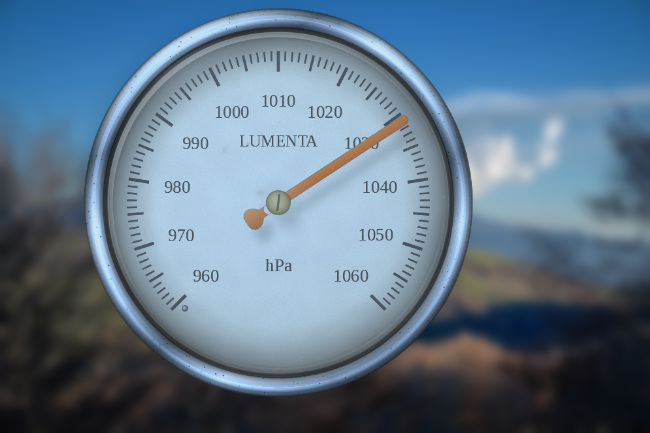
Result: 1031 hPa
